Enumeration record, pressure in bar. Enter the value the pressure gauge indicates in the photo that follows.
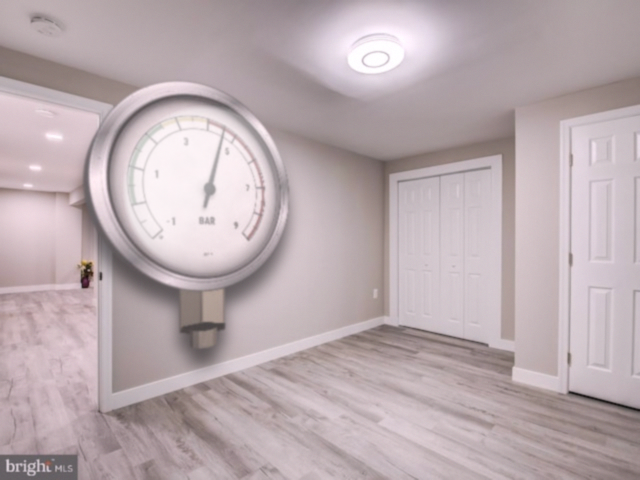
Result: 4.5 bar
